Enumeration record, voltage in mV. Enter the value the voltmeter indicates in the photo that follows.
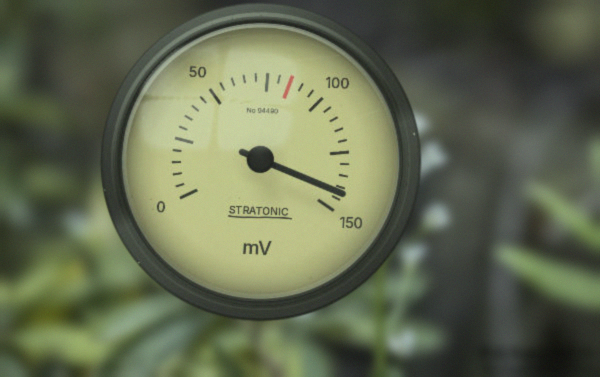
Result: 142.5 mV
